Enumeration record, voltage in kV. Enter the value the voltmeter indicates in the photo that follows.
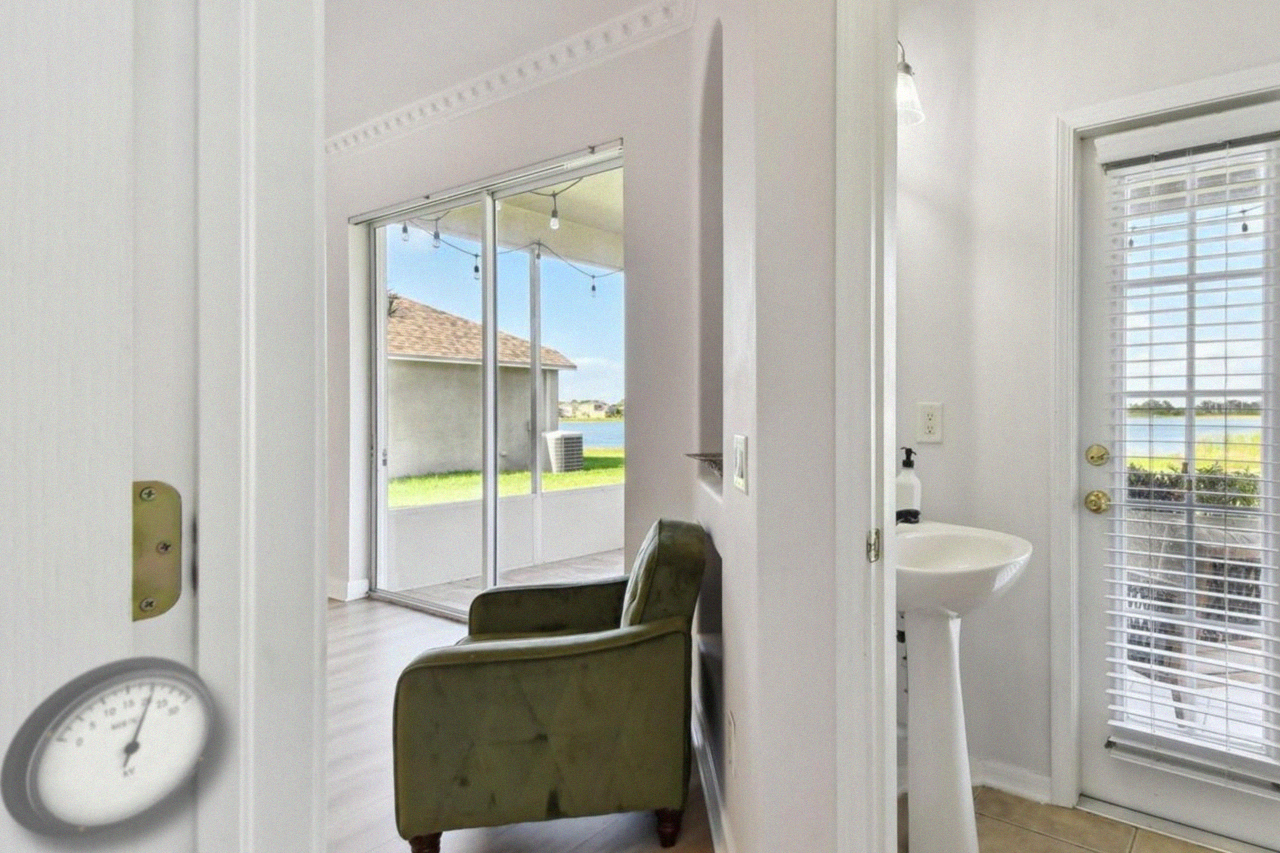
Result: 20 kV
